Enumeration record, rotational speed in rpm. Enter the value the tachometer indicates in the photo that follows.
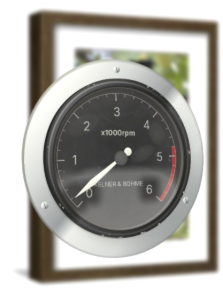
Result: 200 rpm
